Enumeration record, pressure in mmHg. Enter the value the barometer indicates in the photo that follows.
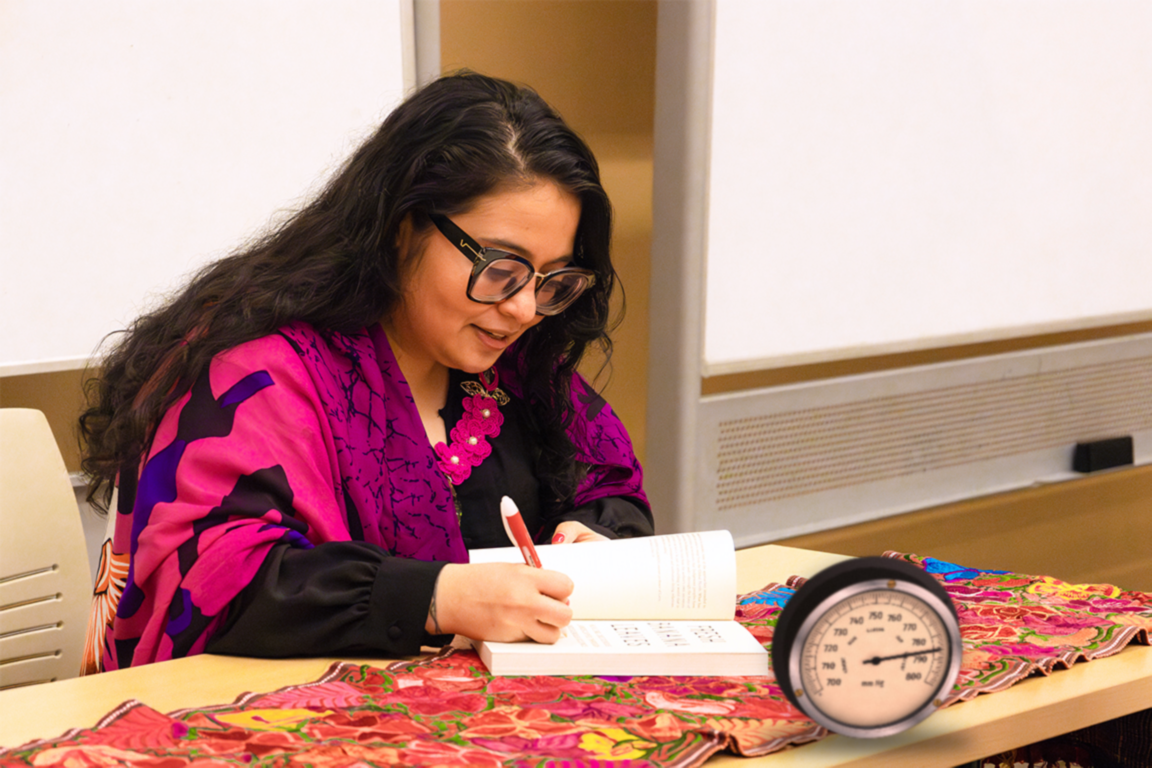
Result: 785 mmHg
